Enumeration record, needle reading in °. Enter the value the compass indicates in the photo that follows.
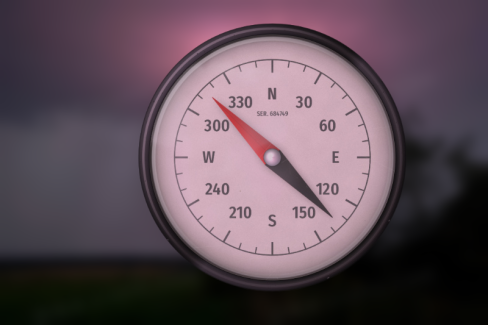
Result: 315 °
